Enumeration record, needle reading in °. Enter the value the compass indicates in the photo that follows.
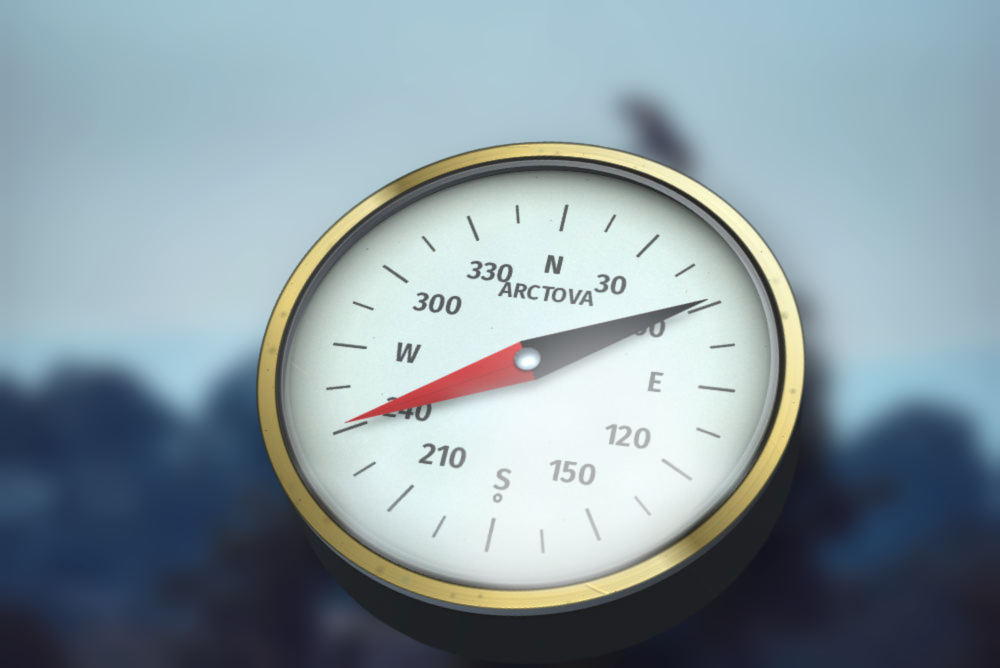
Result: 240 °
